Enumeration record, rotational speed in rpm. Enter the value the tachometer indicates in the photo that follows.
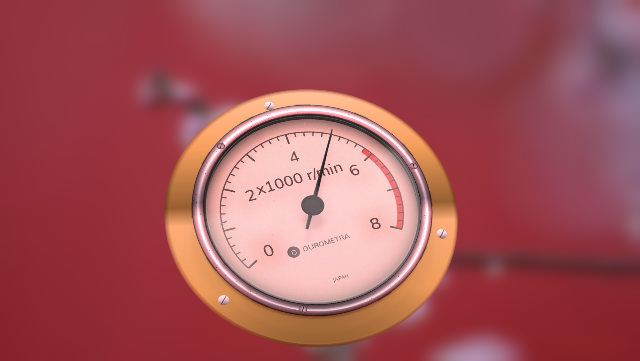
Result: 5000 rpm
